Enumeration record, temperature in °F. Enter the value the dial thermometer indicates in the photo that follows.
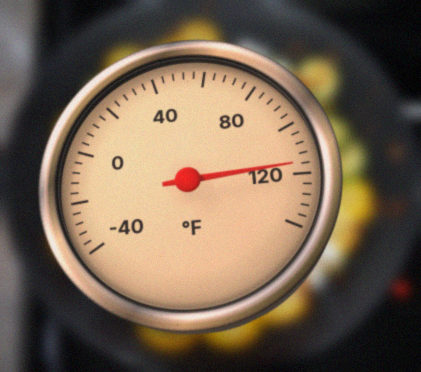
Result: 116 °F
